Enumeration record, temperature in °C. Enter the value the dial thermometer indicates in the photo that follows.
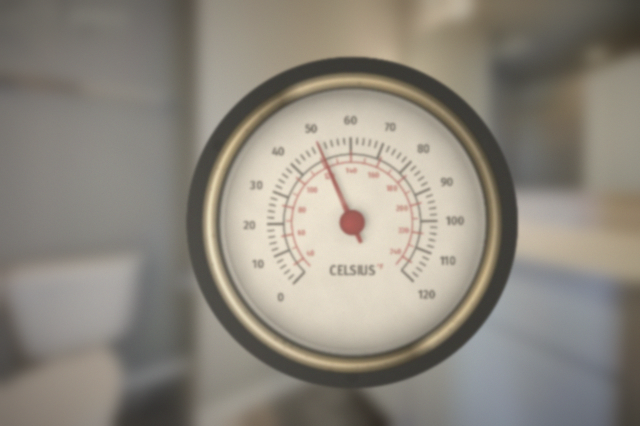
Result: 50 °C
